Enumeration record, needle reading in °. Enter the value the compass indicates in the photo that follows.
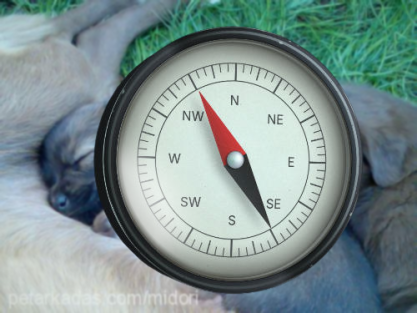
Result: 330 °
